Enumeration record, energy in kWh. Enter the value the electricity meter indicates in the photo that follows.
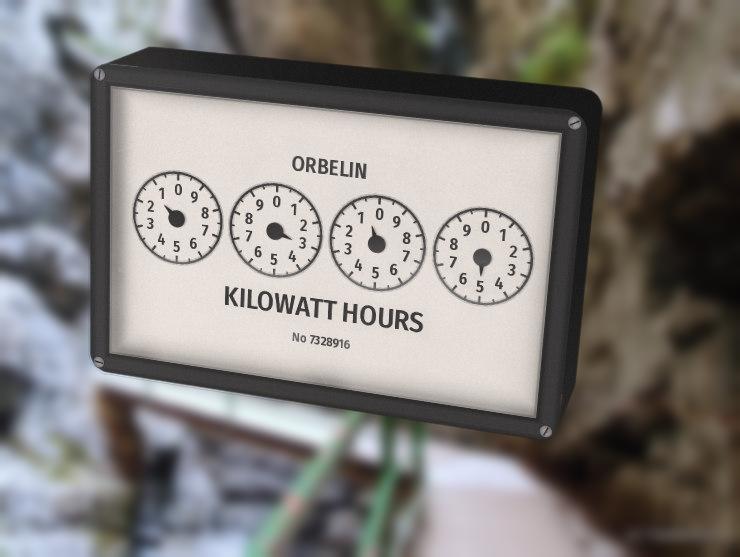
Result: 1305 kWh
